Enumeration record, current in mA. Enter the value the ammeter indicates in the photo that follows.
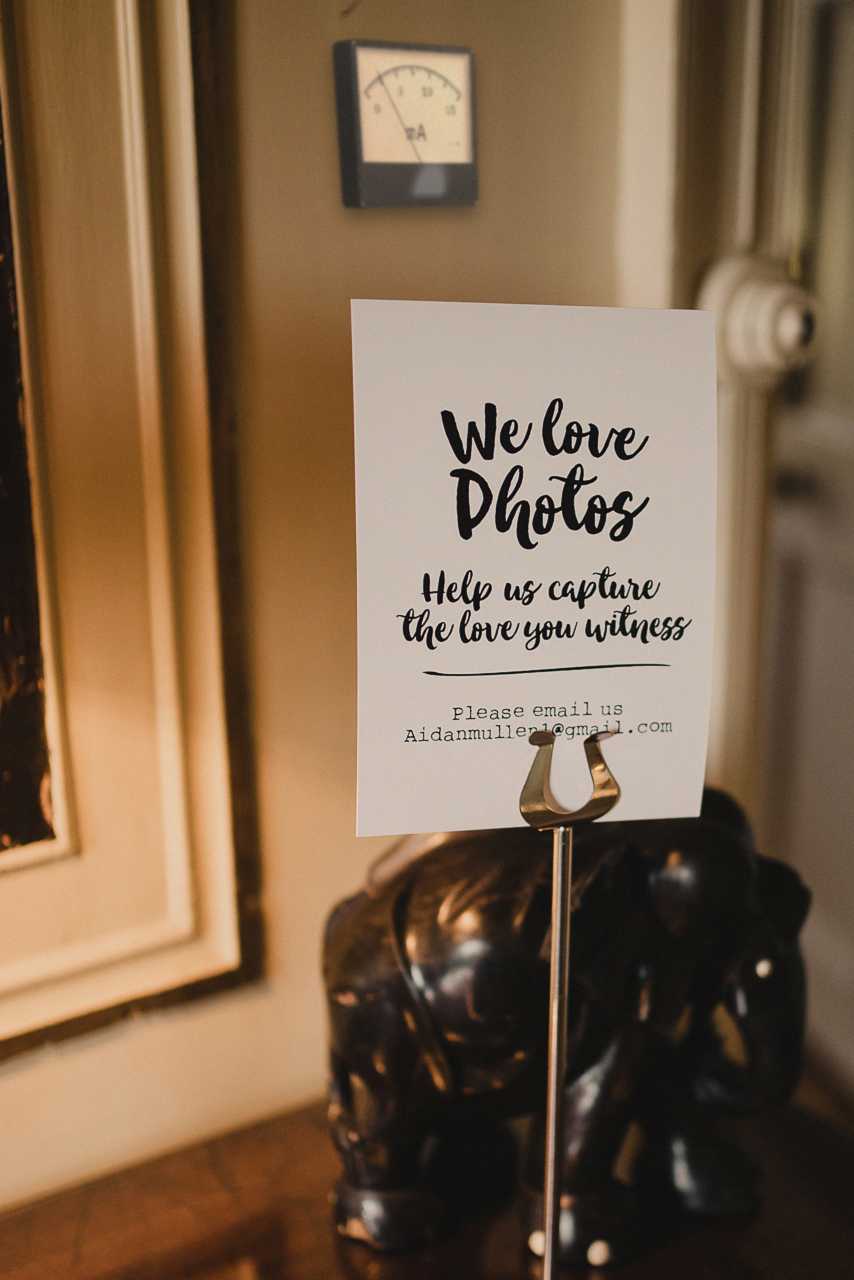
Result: 2.5 mA
